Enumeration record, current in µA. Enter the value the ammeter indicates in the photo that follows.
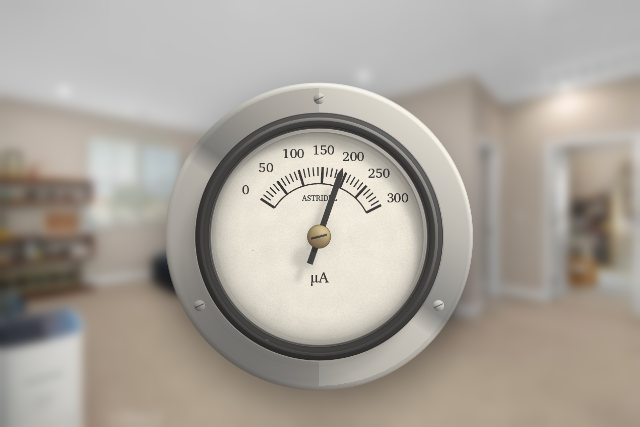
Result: 190 µA
